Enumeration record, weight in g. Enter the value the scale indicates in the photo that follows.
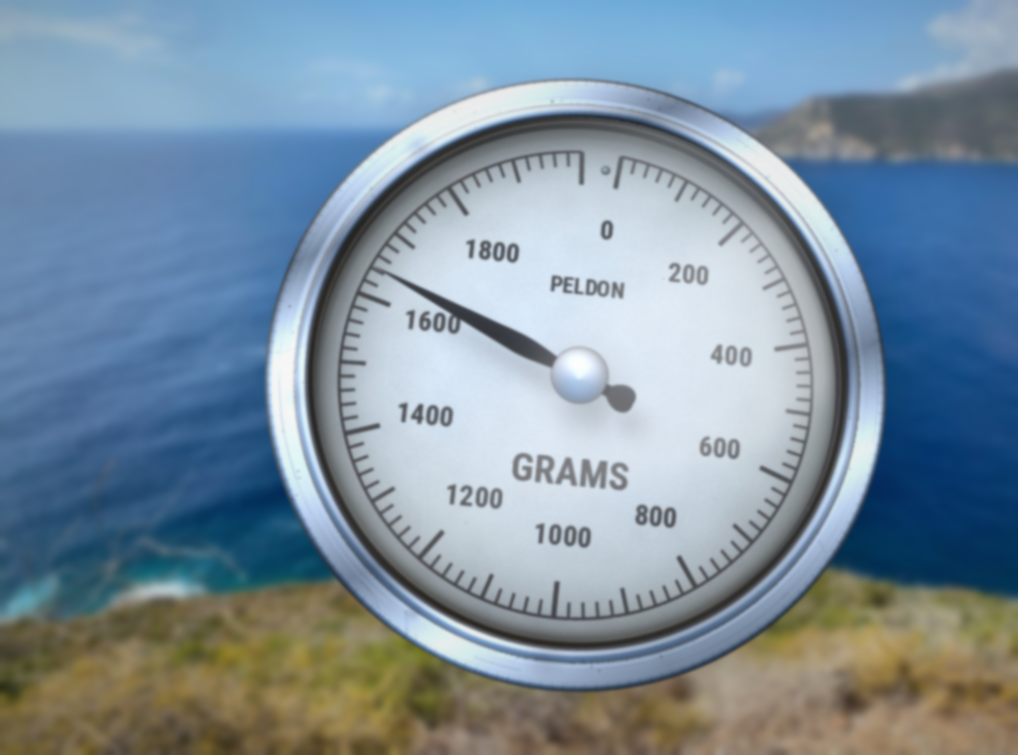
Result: 1640 g
